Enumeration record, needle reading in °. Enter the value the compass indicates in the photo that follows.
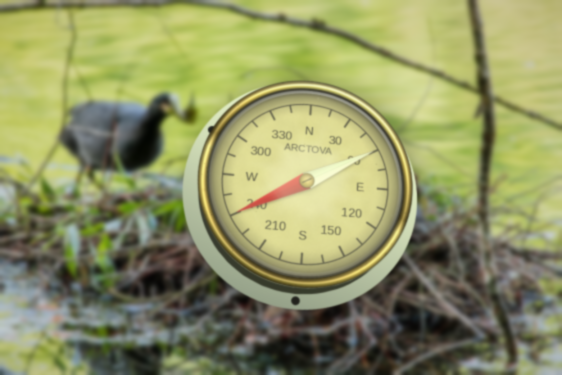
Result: 240 °
